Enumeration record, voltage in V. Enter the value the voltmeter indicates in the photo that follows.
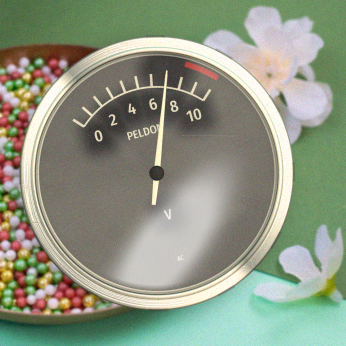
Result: 7 V
